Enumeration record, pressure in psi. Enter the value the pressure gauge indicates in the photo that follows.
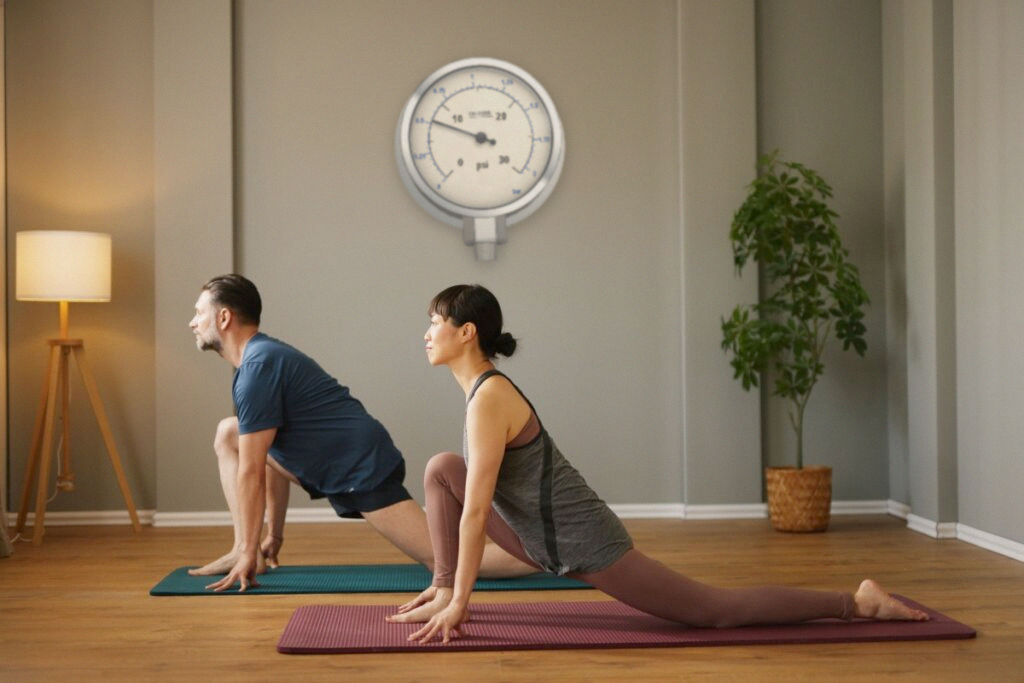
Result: 7.5 psi
